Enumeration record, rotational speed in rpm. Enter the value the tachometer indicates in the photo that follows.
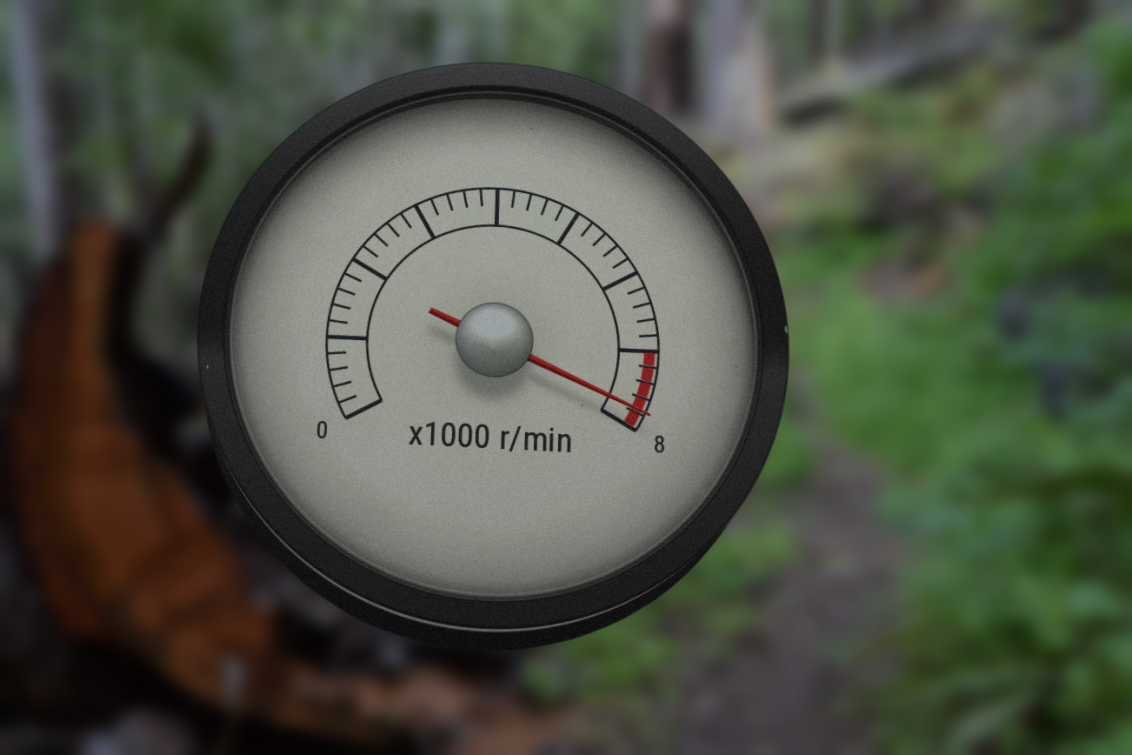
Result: 7800 rpm
